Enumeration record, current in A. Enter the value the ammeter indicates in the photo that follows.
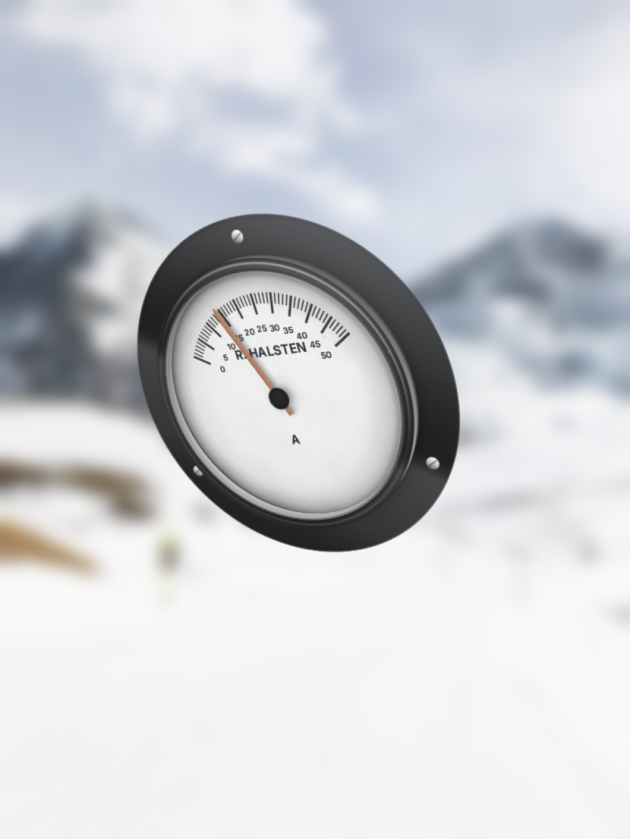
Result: 15 A
